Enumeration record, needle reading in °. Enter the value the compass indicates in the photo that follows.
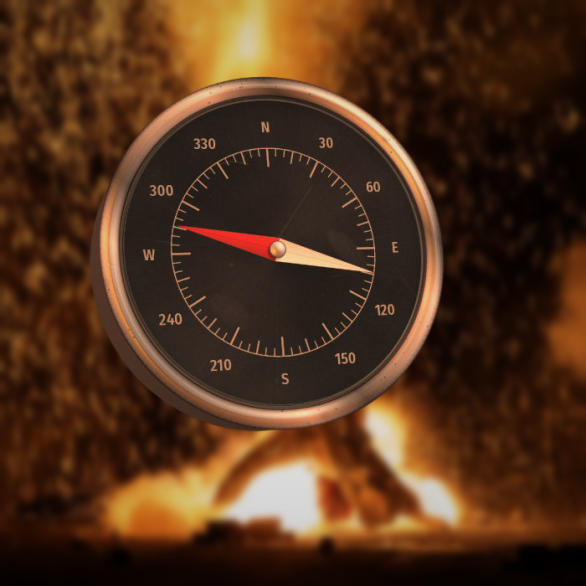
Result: 285 °
